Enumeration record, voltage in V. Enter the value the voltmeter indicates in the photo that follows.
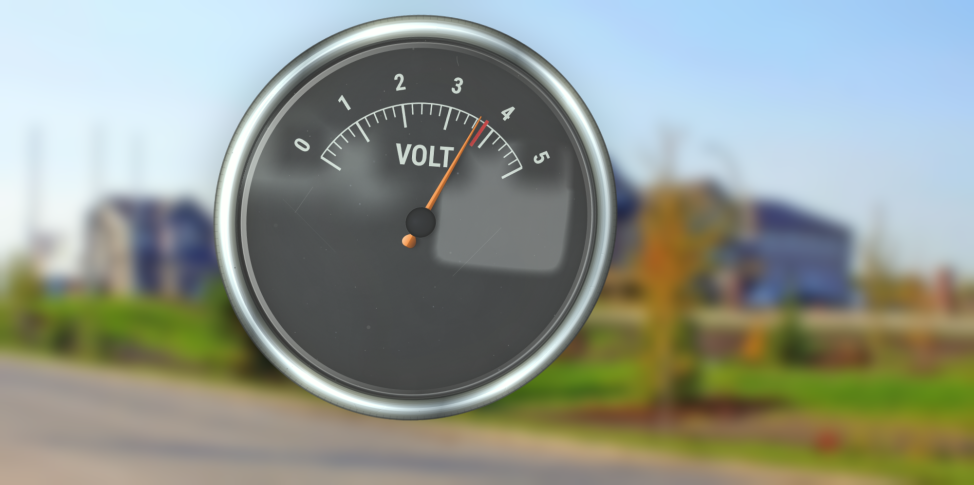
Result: 3.6 V
